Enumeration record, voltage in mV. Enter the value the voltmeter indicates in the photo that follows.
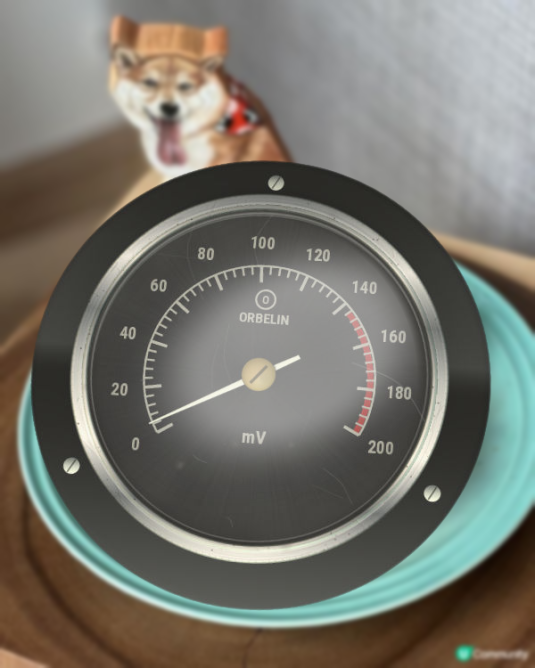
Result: 4 mV
